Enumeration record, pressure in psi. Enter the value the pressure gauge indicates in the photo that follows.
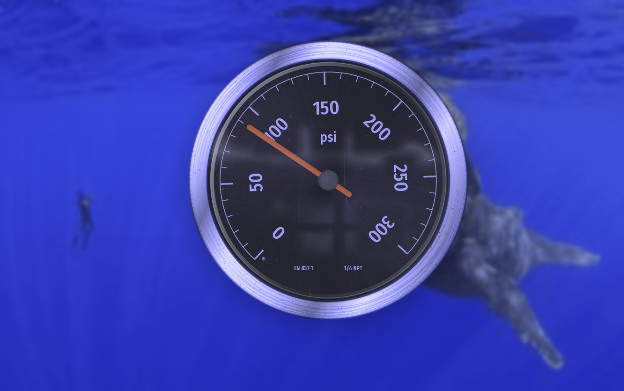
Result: 90 psi
